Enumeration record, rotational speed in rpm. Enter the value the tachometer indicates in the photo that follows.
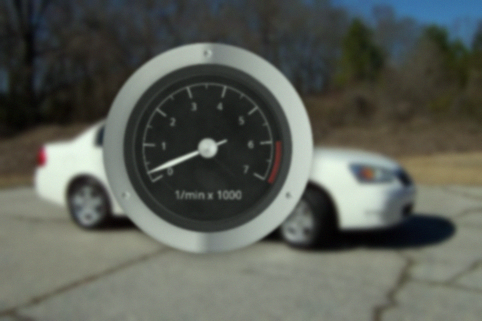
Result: 250 rpm
